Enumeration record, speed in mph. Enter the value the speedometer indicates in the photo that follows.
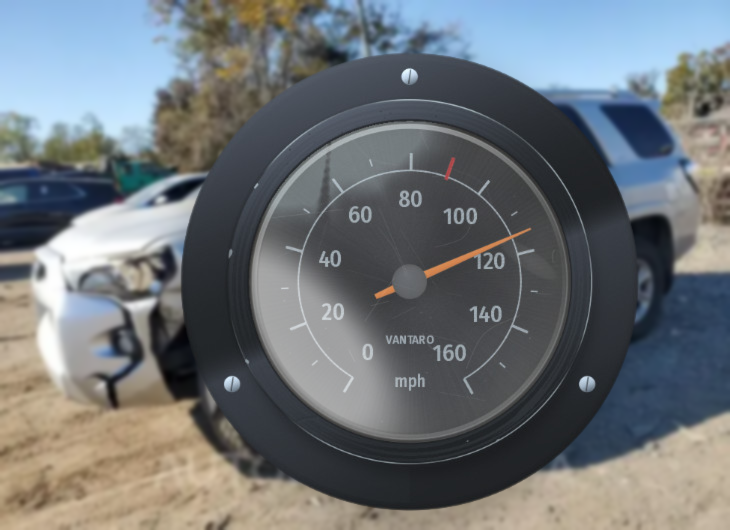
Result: 115 mph
